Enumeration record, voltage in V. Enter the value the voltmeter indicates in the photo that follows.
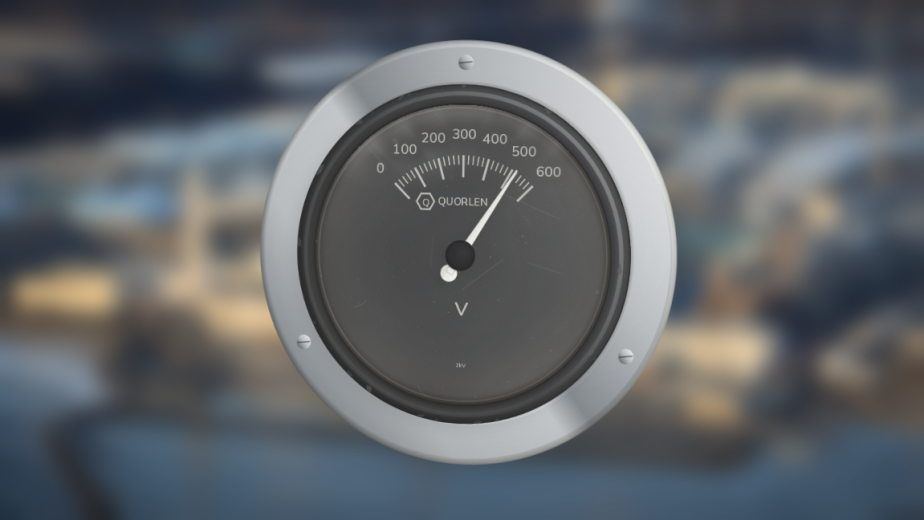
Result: 520 V
